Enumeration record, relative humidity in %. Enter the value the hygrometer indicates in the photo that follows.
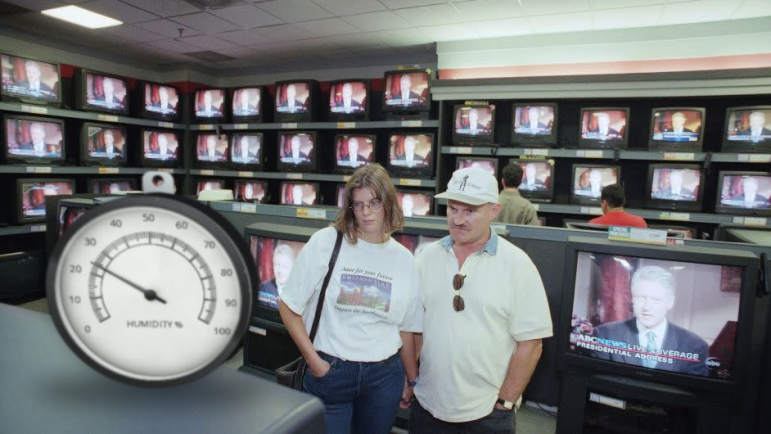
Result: 25 %
